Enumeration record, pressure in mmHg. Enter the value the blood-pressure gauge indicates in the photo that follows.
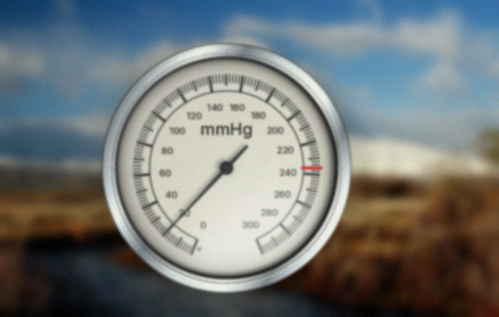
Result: 20 mmHg
